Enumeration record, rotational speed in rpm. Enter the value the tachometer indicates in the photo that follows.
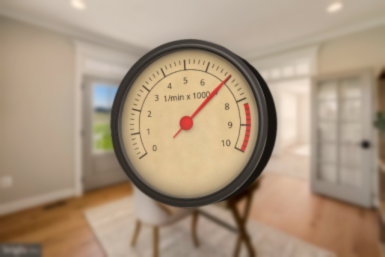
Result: 7000 rpm
